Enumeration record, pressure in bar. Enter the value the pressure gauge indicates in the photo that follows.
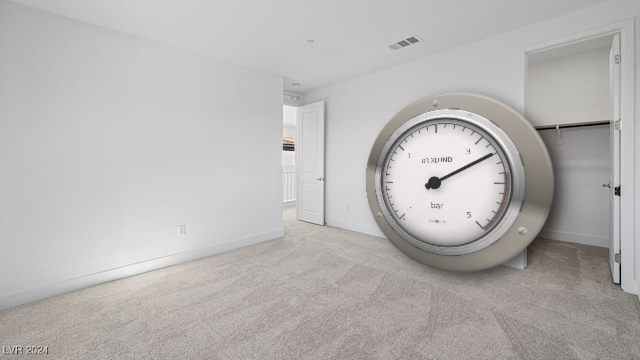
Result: 3.4 bar
